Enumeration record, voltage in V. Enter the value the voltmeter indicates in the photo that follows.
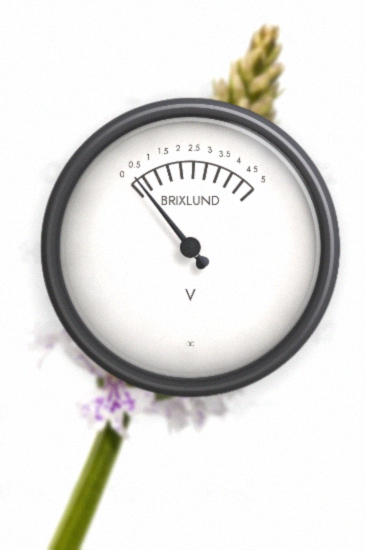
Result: 0.25 V
